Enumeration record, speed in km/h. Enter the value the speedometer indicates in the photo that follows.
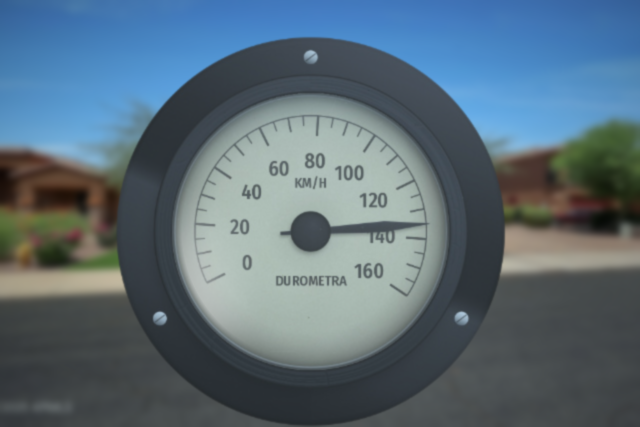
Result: 135 km/h
